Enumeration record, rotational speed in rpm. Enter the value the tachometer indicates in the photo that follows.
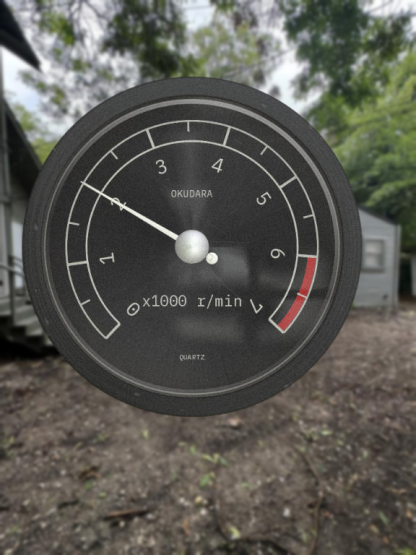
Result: 2000 rpm
